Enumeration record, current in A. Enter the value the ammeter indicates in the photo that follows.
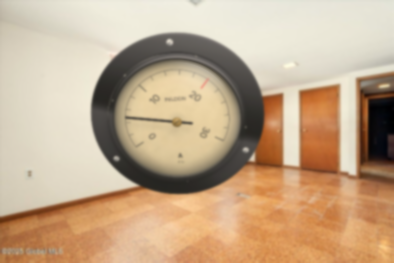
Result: 5 A
